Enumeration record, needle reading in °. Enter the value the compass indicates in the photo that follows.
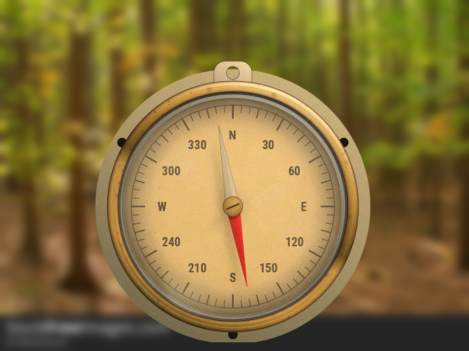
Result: 170 °
